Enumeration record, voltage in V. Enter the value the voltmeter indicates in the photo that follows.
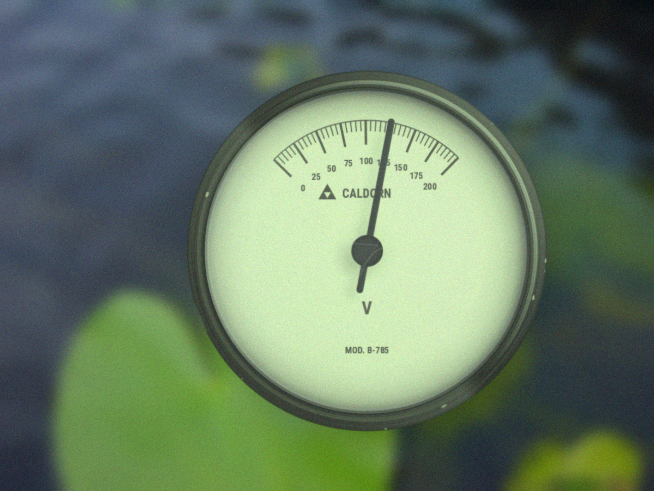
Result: 125 V
